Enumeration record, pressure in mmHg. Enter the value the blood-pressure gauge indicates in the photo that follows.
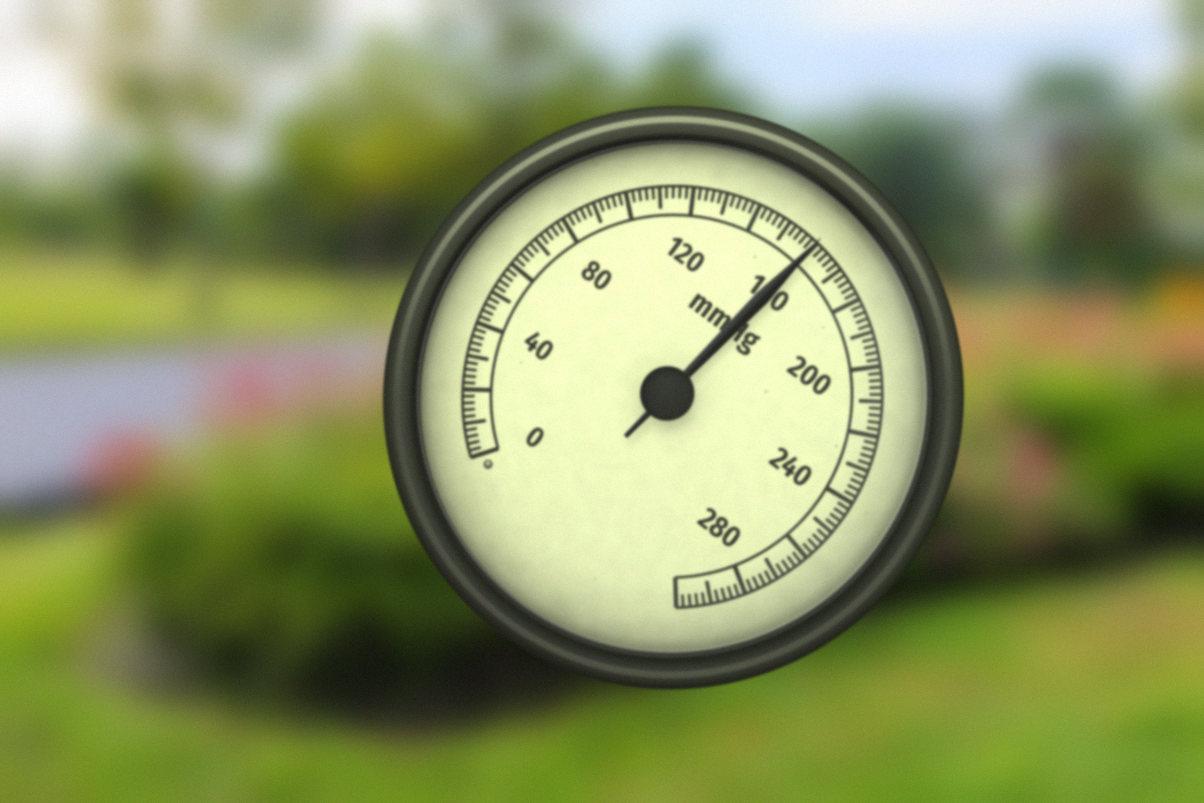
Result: 160 mmHg
